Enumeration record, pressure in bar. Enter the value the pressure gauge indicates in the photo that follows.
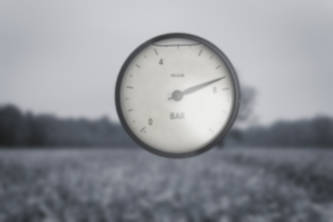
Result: 7.5 bar
